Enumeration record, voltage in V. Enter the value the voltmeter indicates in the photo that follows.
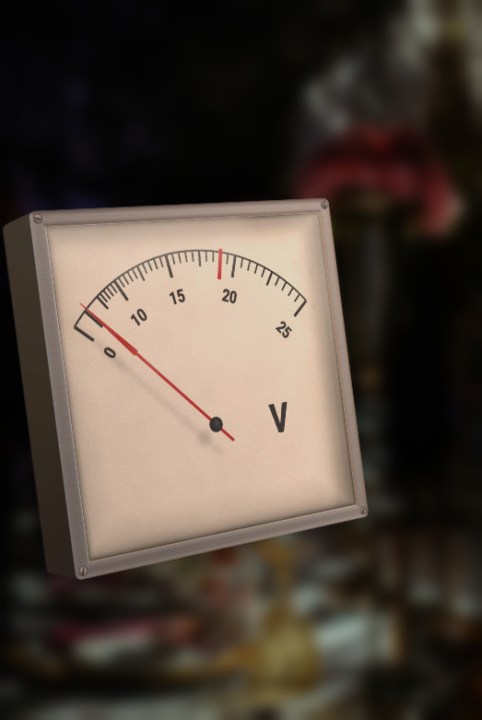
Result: 5 V
